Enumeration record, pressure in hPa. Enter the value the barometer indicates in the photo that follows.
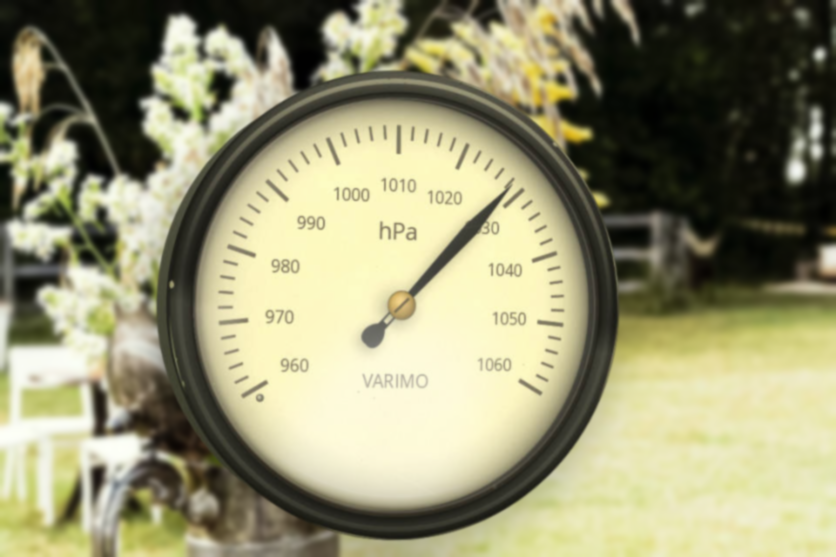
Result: 1028 hPa
